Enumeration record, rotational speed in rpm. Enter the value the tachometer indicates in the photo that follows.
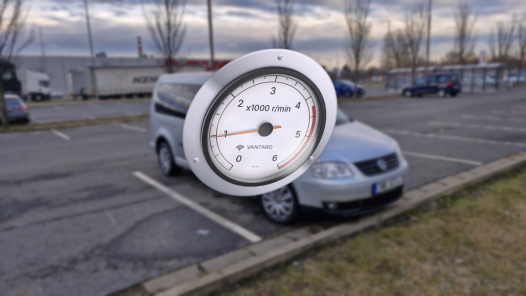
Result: 1000 rpm
